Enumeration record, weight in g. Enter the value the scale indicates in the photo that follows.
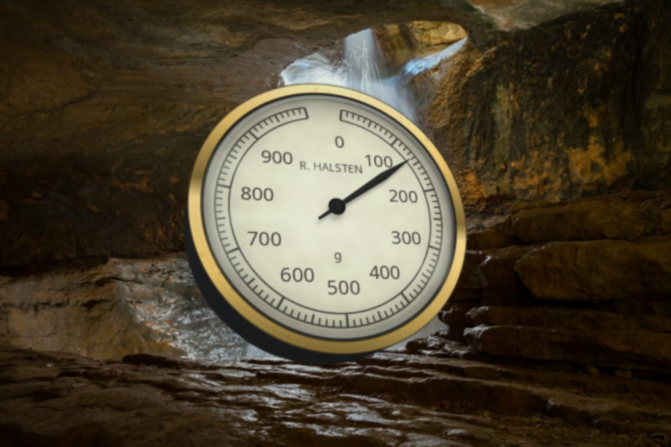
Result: 140 g
